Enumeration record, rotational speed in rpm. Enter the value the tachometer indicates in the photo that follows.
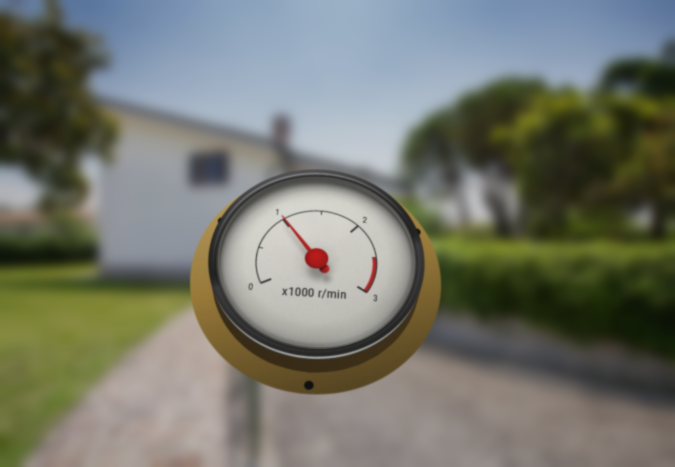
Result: 1000 rpm
